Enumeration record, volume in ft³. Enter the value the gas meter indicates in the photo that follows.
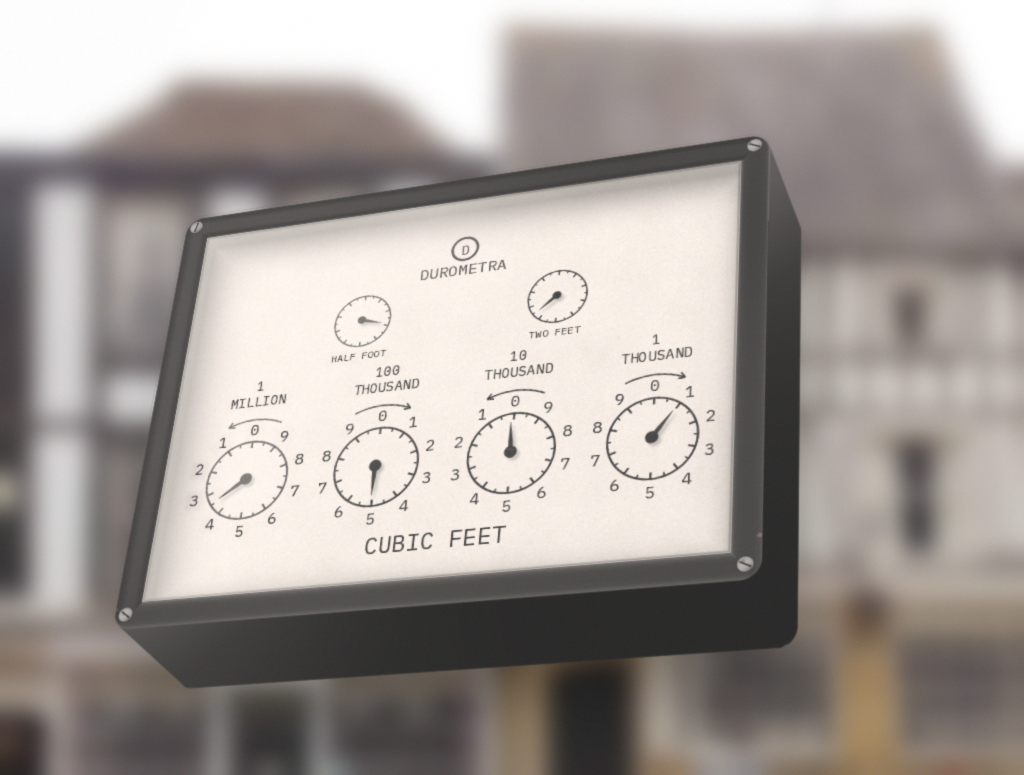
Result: 350100 ft³
